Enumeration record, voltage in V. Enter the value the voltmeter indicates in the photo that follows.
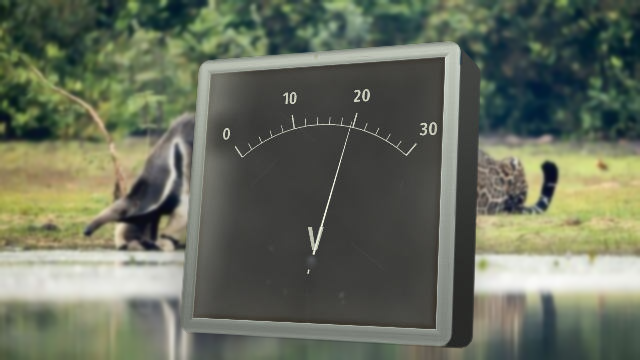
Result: 20 V
